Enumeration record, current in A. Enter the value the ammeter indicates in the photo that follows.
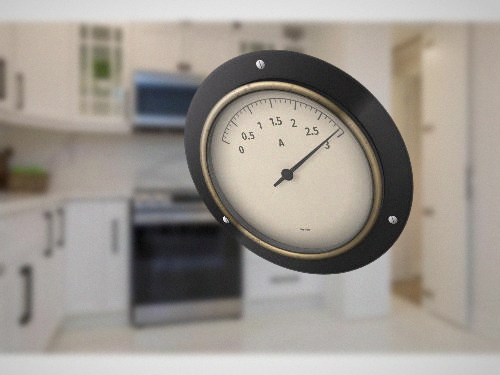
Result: 2.9 A
